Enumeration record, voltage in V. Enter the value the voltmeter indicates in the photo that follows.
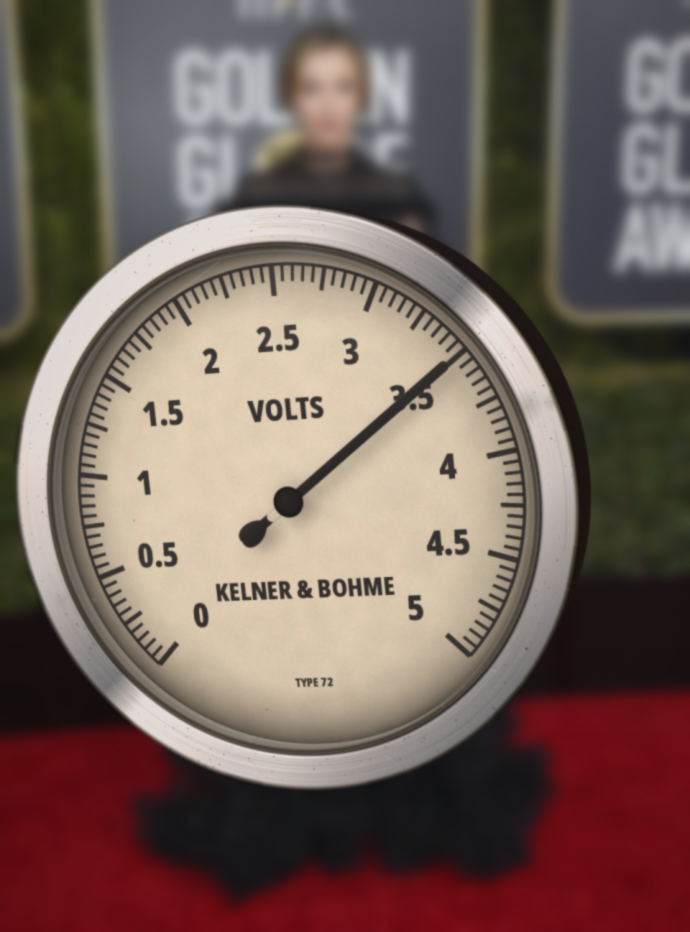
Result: 3.5 V
